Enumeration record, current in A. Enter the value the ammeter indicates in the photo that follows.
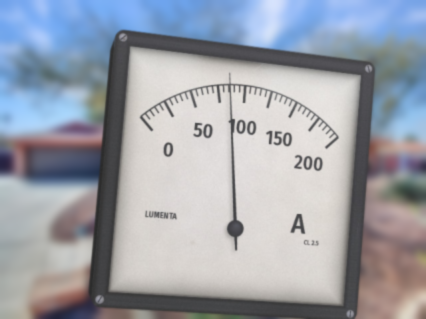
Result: 85 A
